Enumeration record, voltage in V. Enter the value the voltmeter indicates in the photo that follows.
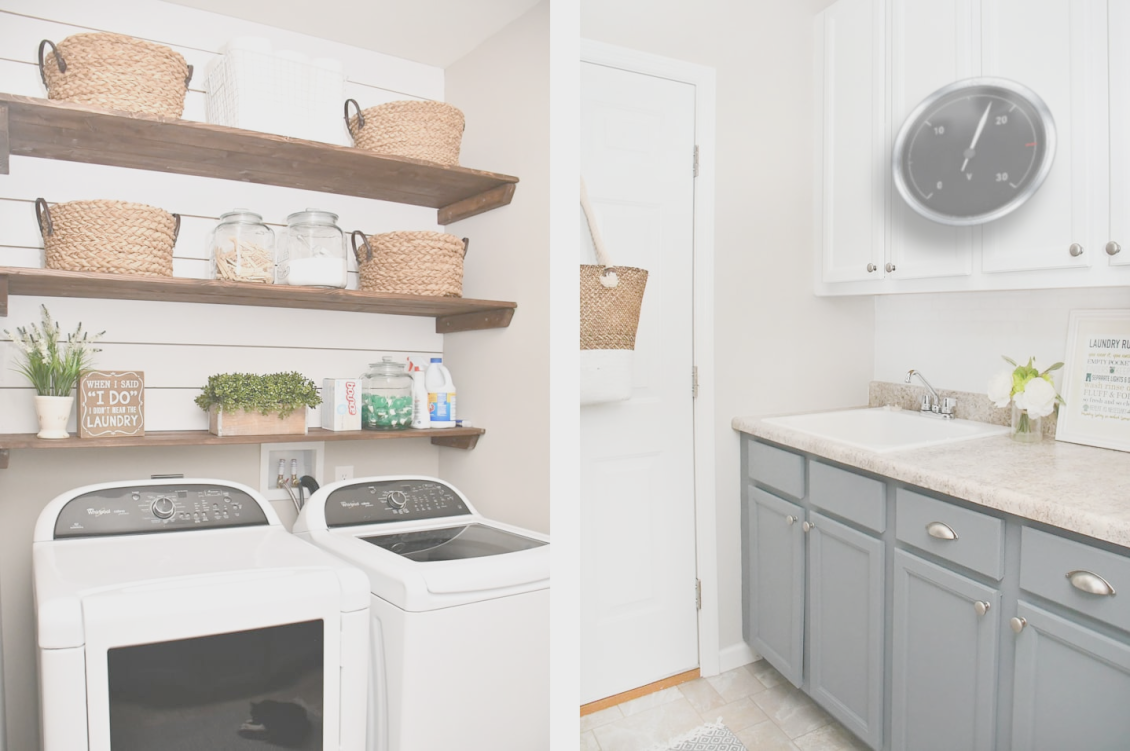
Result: 17.5 V
